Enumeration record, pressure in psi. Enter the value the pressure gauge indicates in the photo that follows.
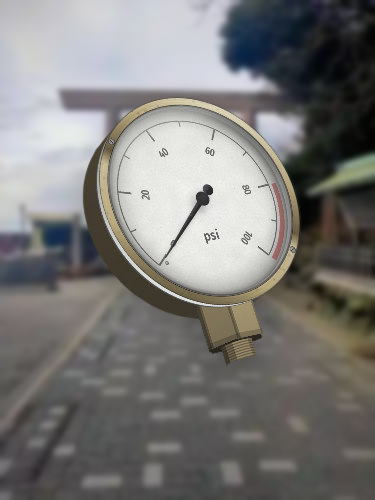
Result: 0 psi
